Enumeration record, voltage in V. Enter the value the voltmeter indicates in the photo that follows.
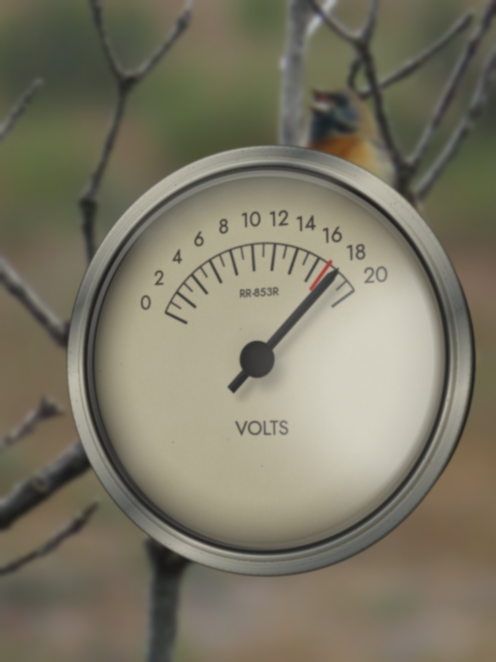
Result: 18 V
